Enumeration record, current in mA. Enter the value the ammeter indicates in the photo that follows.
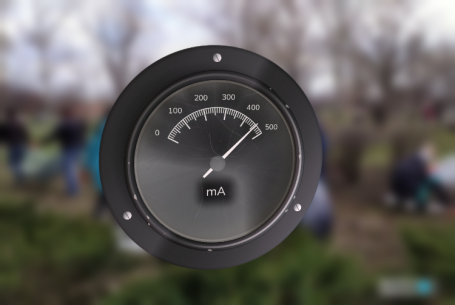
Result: 450 mA
